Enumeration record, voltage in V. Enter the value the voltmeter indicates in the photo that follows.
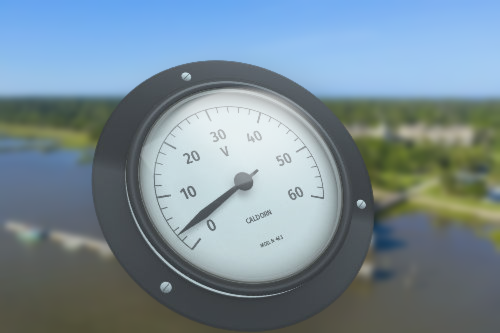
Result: 3 V
